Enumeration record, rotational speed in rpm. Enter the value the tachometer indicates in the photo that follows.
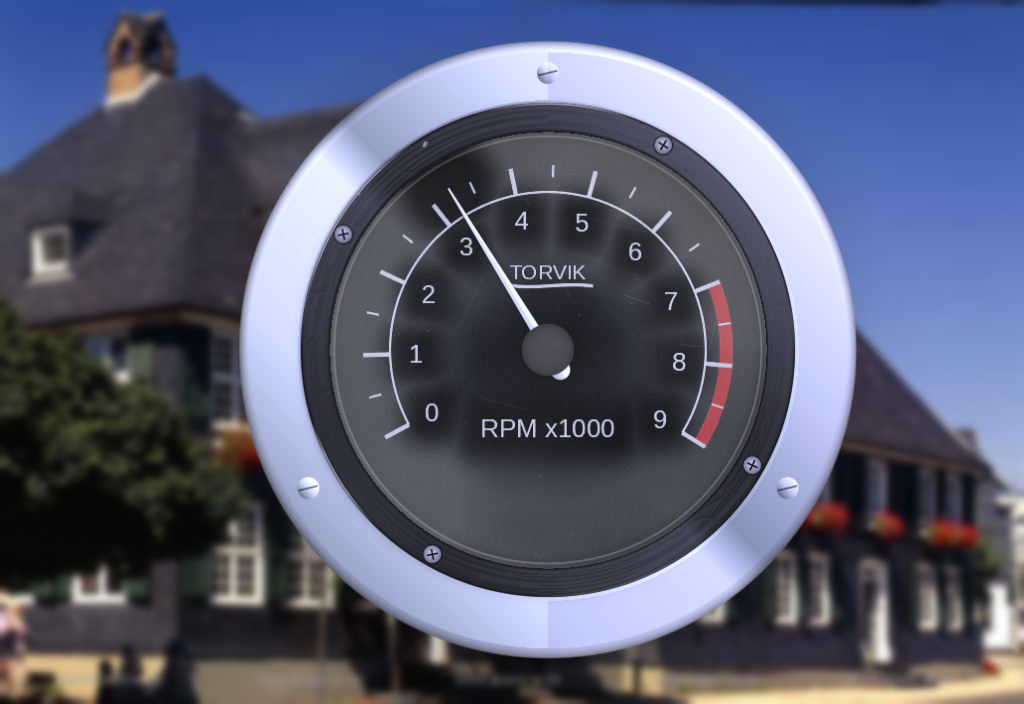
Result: 3250 rpm
